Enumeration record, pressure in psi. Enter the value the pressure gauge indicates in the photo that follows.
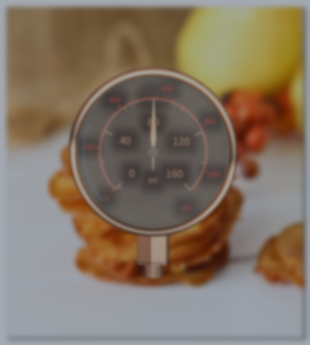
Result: 80 psi
